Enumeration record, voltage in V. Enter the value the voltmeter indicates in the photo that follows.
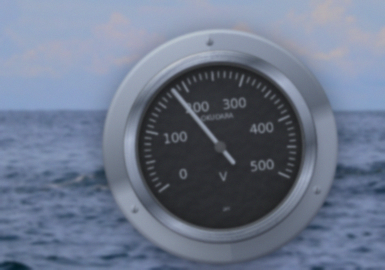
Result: 180 V
